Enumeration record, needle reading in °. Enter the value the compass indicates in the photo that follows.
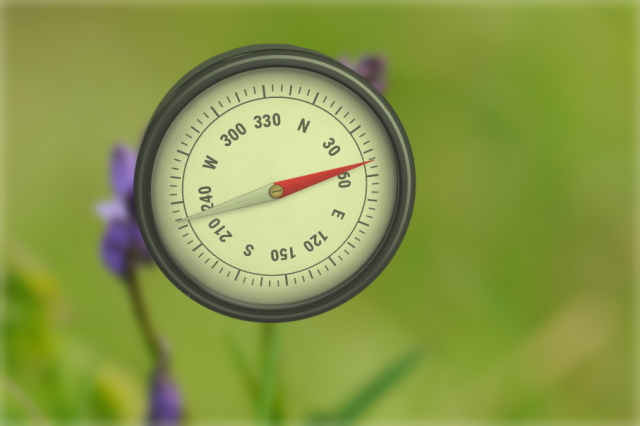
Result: 50 °
